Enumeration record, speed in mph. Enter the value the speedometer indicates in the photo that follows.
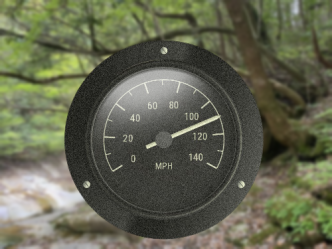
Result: 110 mph
